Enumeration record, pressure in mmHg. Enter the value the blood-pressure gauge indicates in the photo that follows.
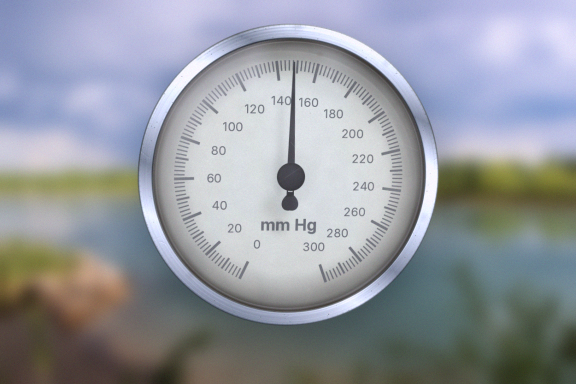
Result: 148 mmHg
